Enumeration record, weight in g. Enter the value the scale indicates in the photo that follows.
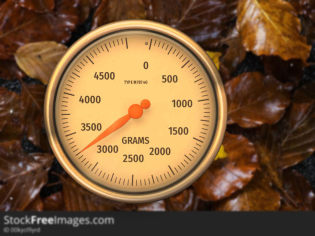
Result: 3250 g
